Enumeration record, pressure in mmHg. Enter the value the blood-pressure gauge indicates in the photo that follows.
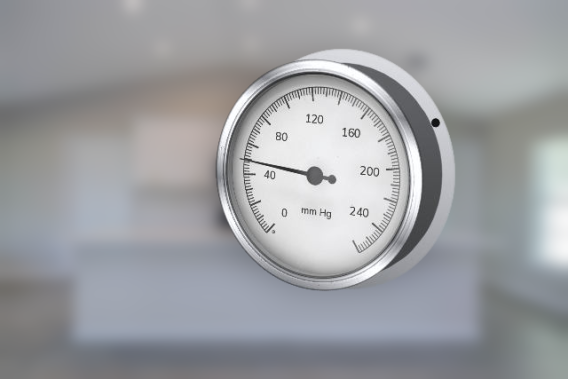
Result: 50 mmHg
